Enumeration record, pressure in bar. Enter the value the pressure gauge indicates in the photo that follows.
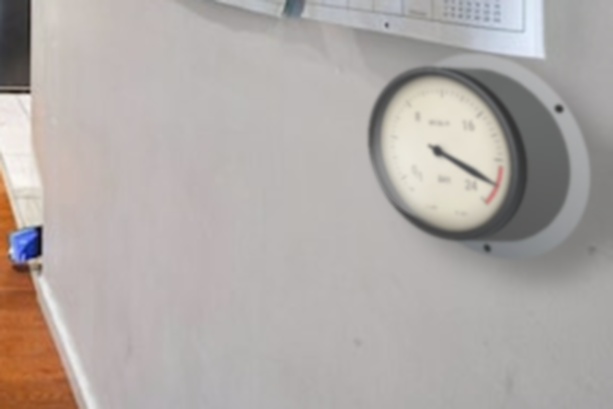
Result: 22 bar
